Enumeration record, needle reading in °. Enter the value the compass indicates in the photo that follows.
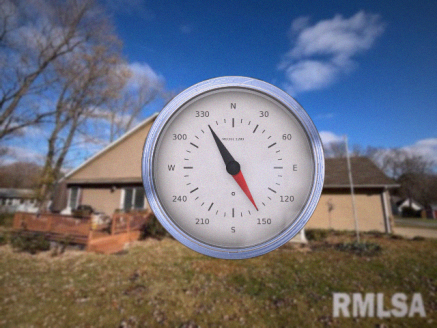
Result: 150 °
